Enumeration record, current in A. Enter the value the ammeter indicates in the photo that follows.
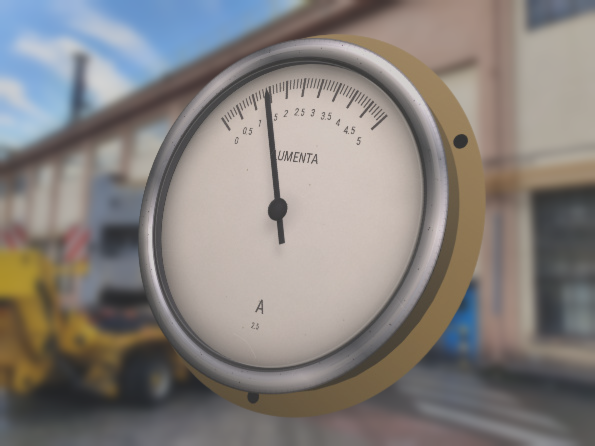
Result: 1.5 A
